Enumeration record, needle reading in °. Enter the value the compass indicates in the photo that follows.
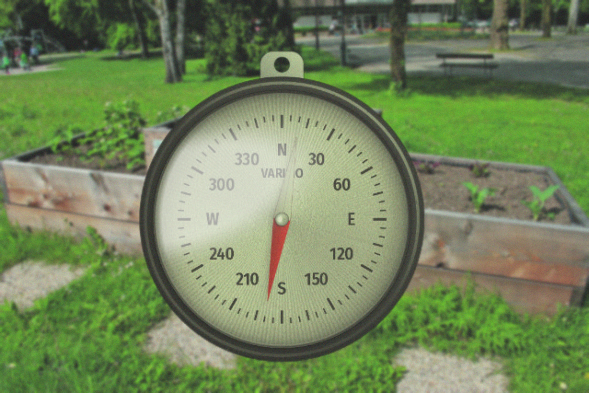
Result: 190 °
